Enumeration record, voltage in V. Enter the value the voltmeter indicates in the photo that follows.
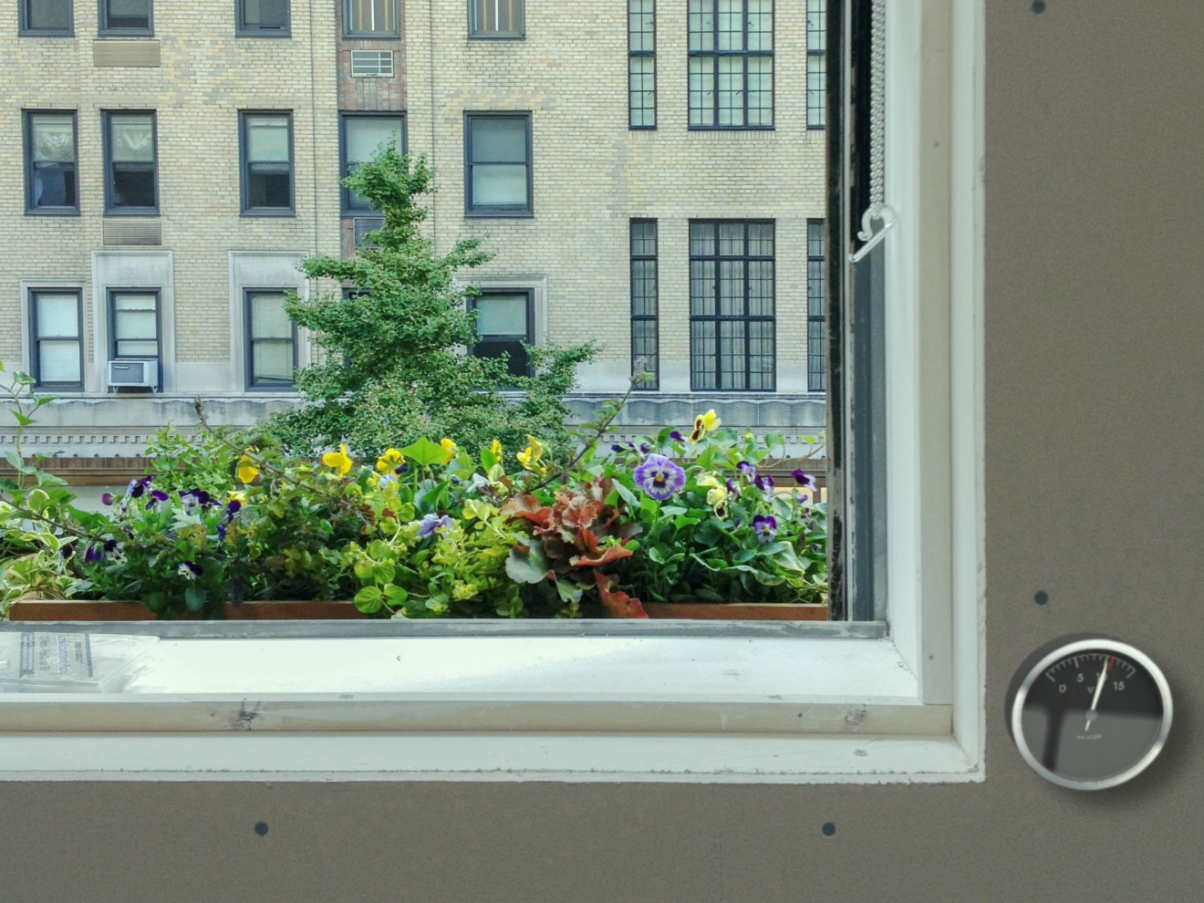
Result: 10 V
